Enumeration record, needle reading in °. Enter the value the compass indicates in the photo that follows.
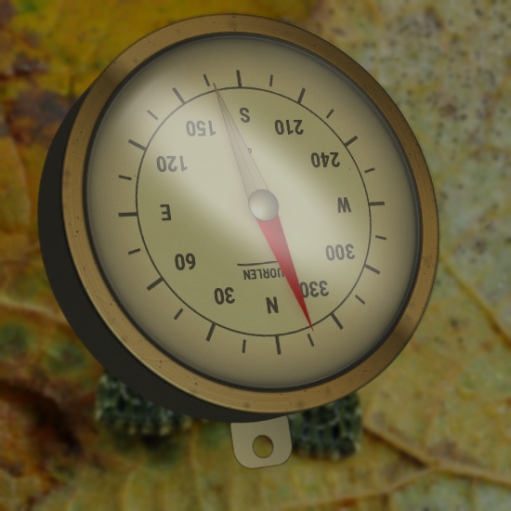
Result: 345 °
